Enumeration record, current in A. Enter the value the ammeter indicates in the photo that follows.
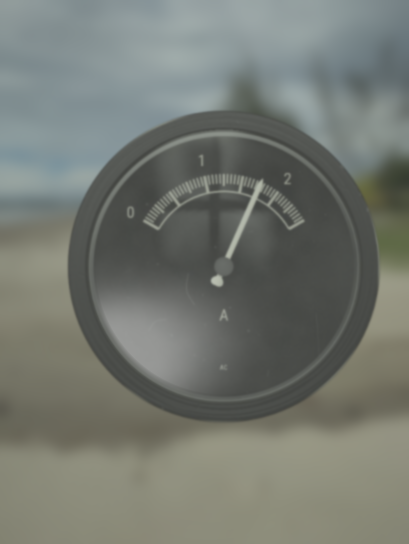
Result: 1.75 A
